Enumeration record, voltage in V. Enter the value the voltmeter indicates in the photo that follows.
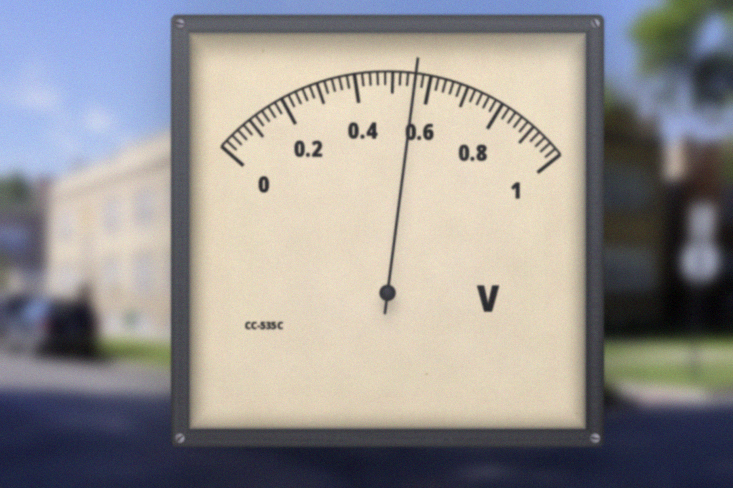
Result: 0.56 V
